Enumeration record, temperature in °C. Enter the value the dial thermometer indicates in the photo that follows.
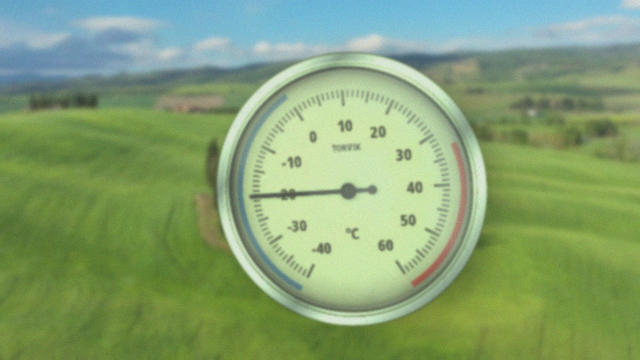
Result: -20 °C
